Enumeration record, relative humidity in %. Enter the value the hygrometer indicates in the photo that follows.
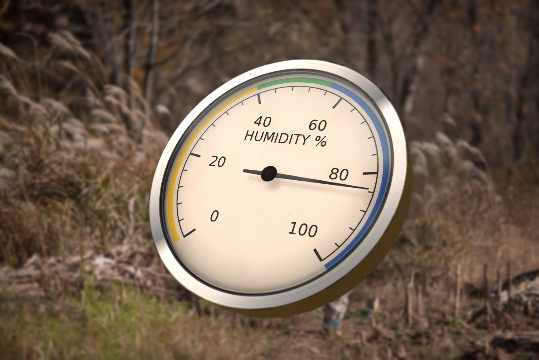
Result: 84 %
